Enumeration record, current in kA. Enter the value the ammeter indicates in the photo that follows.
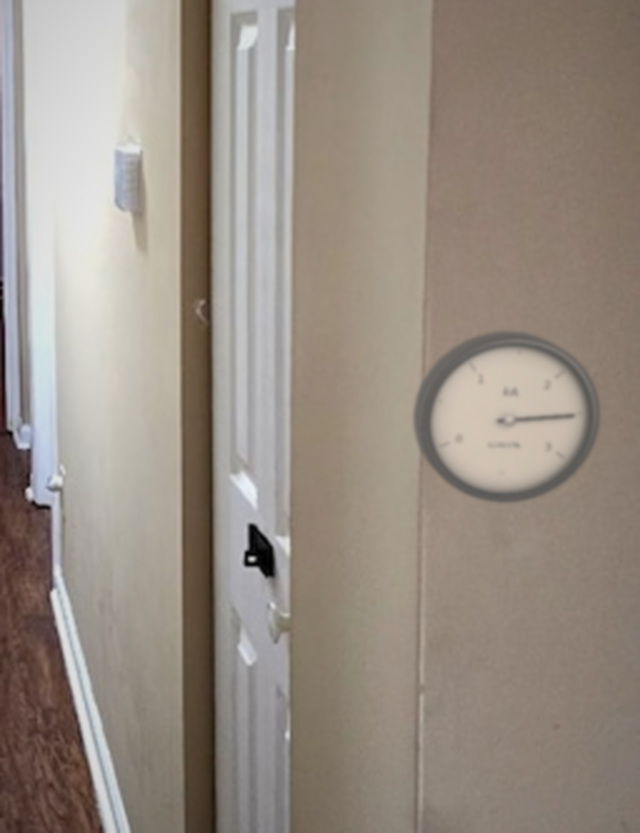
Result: 2.5 kA
